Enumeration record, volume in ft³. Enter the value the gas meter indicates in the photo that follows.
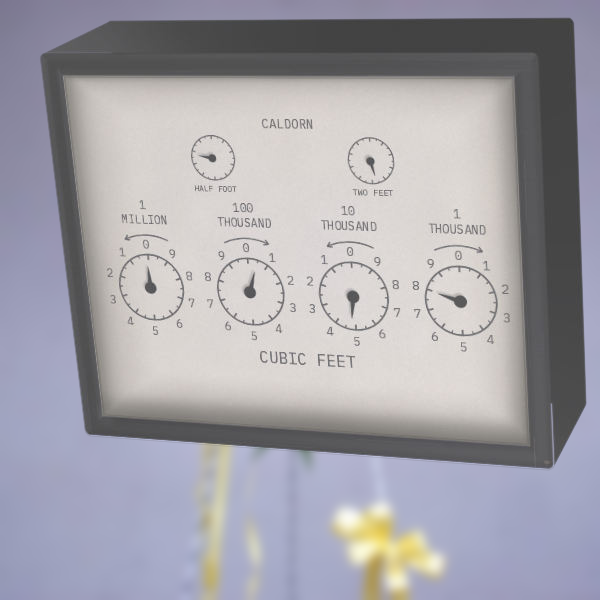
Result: 4800 ft³
